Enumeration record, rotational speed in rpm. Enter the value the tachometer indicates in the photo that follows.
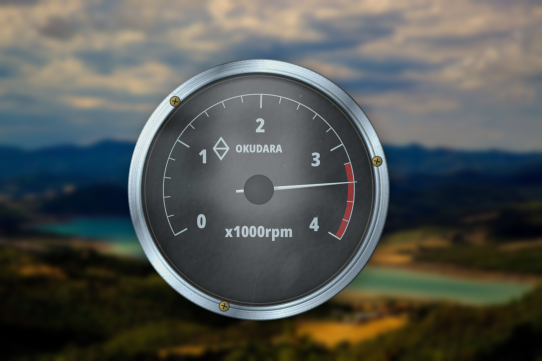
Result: 3400 rpm
